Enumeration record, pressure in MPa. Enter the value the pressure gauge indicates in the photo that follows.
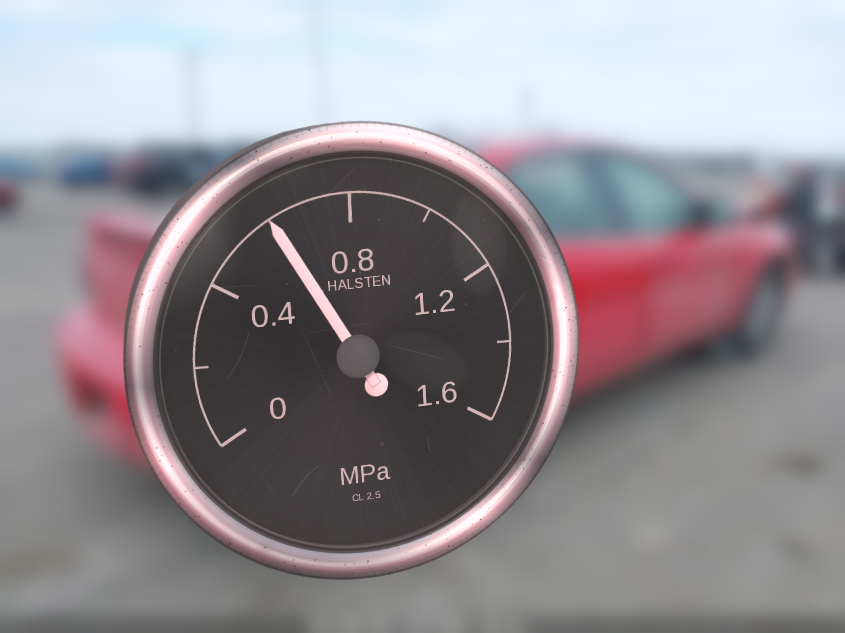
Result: 0.6 MPa
